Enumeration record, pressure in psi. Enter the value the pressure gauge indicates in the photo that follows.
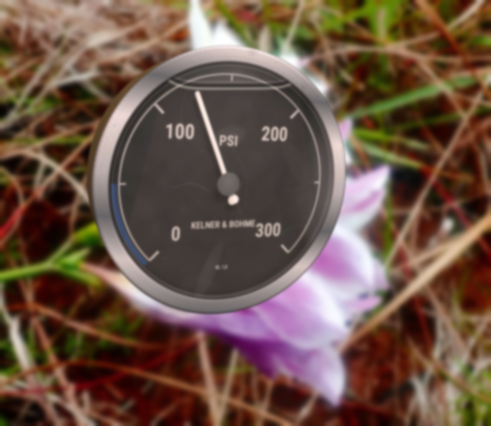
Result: 125 psi
